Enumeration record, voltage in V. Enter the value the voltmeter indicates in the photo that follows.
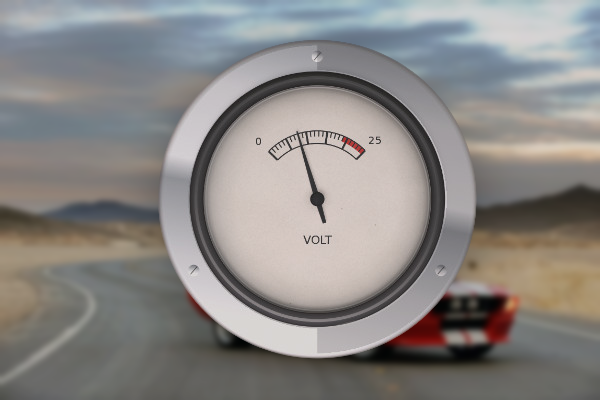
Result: 8 V
